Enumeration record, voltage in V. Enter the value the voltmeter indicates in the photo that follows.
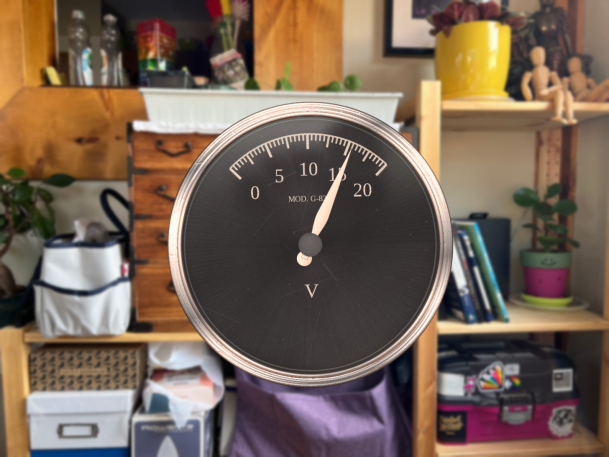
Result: 15.5 V
